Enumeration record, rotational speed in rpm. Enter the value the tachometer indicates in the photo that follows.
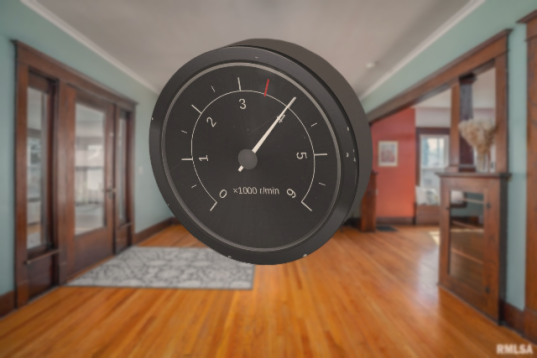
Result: 4000 rpm
